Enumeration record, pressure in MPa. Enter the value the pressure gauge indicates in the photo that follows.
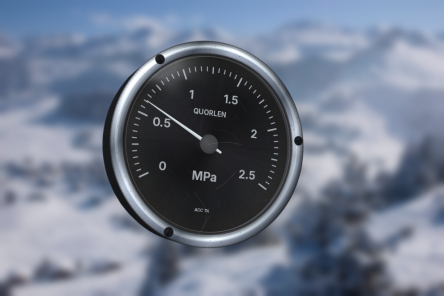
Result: 0.6 MPa
